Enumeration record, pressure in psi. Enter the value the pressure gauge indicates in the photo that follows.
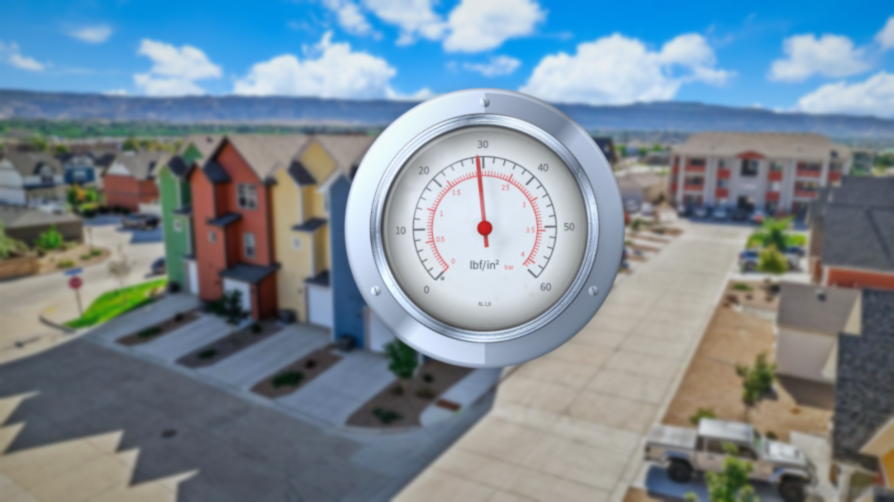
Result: 29 psi
